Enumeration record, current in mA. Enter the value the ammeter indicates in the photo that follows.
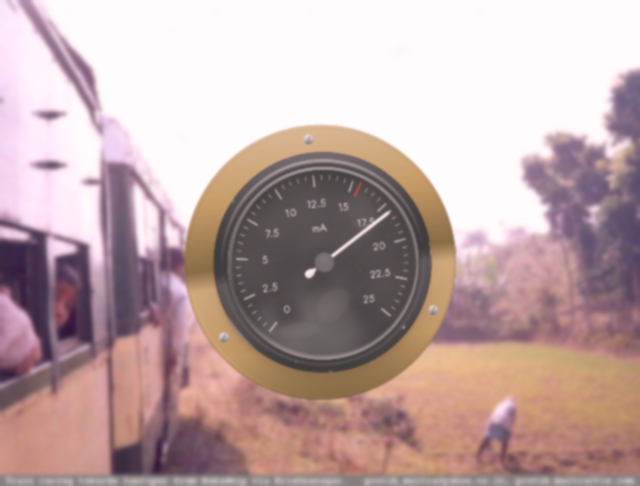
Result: 18 mA
